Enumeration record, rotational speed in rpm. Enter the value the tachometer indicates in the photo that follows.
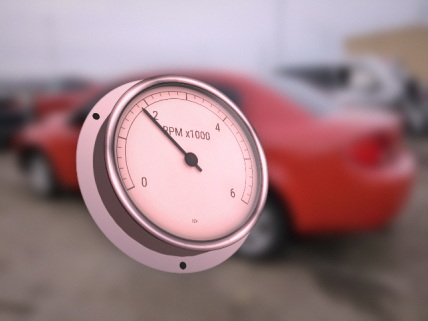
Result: 1800 rpm
